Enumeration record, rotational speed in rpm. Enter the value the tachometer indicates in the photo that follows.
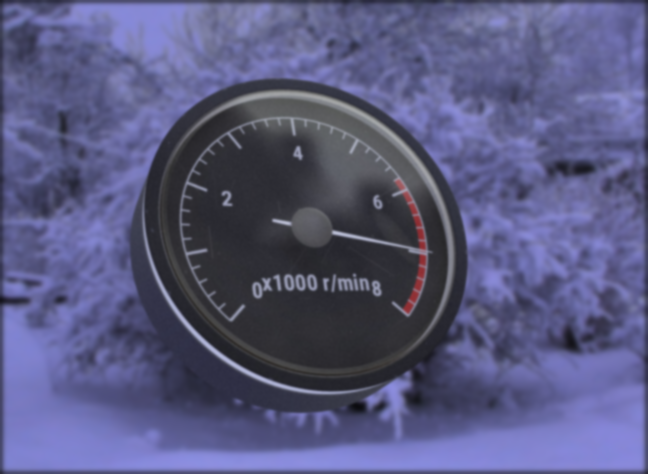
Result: 7000 rpm
